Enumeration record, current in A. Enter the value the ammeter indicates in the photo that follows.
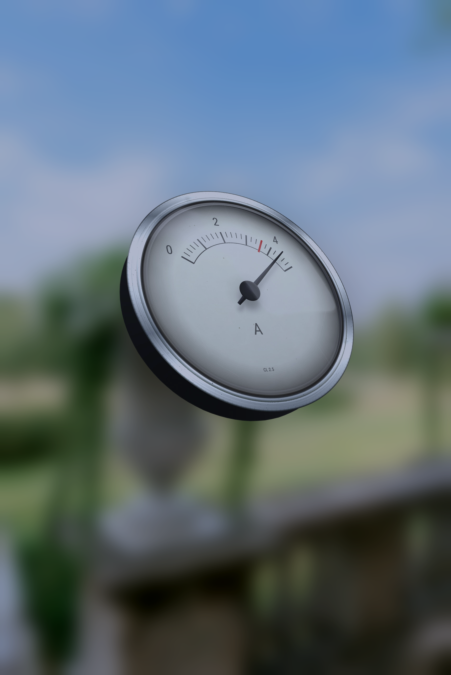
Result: 4.4 A
